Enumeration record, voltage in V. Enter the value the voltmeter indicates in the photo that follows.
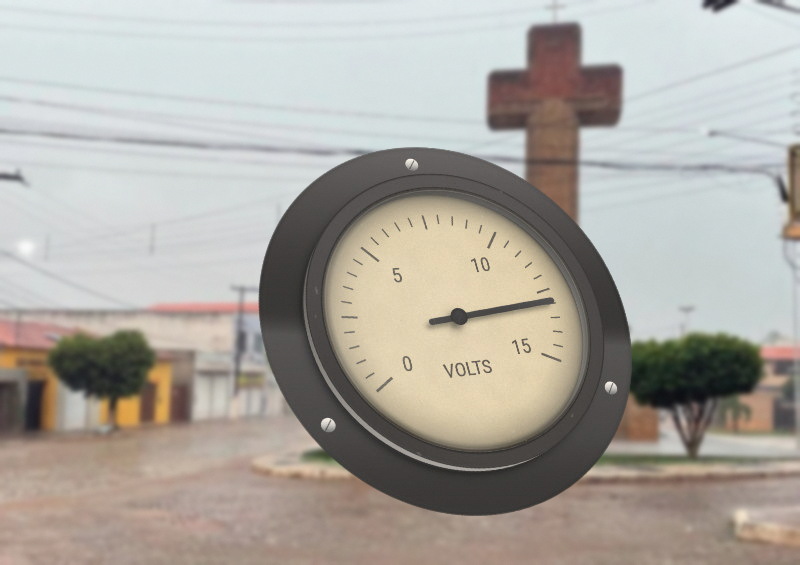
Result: 13 V
